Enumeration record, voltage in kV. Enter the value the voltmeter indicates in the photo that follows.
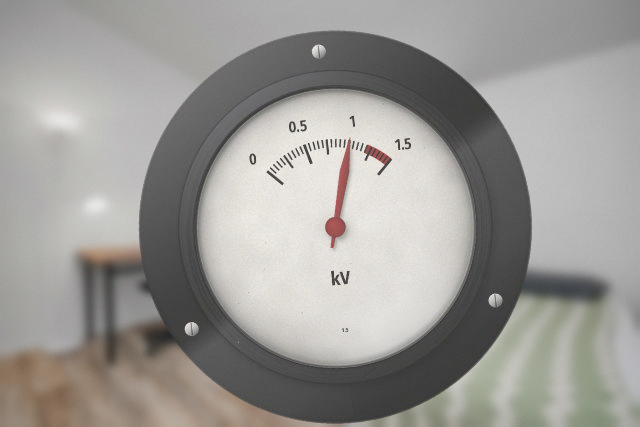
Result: 1 kV
